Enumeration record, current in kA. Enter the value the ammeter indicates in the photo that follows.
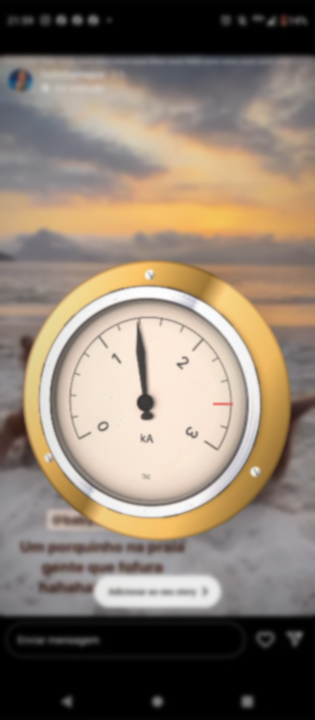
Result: 1.4 kA
